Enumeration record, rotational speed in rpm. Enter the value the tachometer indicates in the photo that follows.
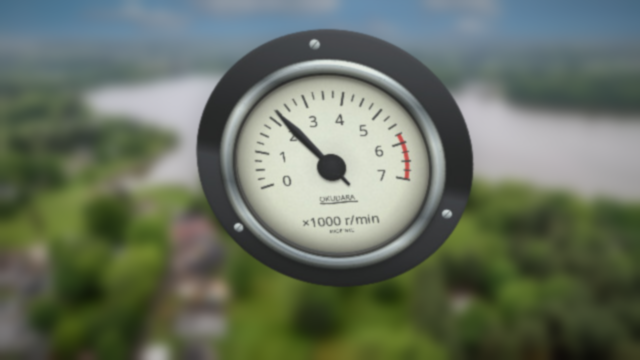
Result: 2250 rpm
